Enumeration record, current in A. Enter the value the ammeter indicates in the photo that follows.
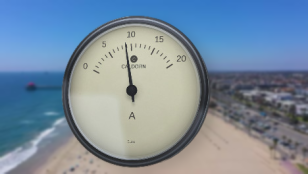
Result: 9 A
